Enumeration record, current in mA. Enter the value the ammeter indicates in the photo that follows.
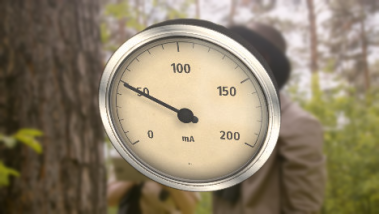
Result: 50 mA
